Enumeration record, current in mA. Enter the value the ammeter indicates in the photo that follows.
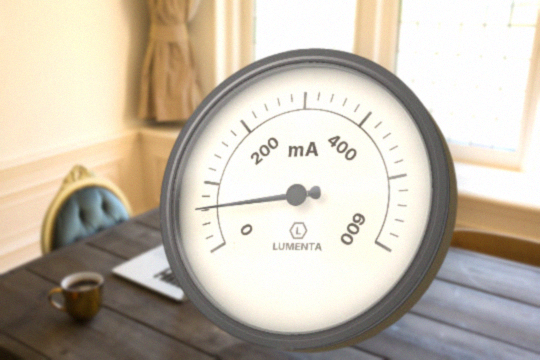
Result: 60 mA
